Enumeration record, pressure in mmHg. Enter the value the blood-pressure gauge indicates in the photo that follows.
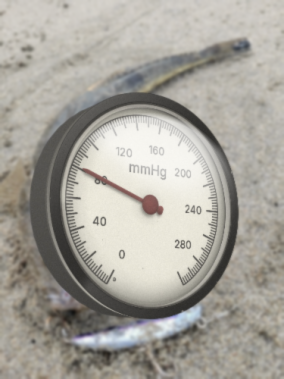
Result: 80 mmHg
